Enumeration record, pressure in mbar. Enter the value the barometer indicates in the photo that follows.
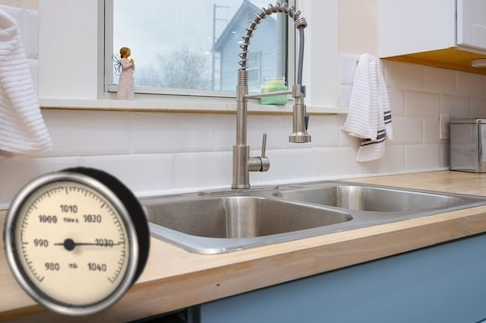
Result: 1030 mbar
